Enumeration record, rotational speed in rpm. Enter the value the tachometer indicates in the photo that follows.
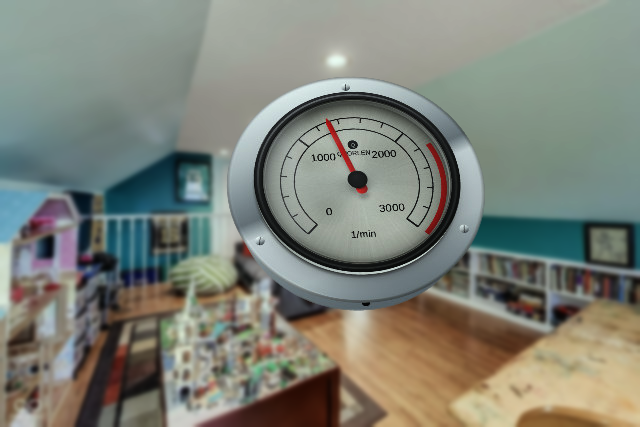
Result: 1300 rpm
